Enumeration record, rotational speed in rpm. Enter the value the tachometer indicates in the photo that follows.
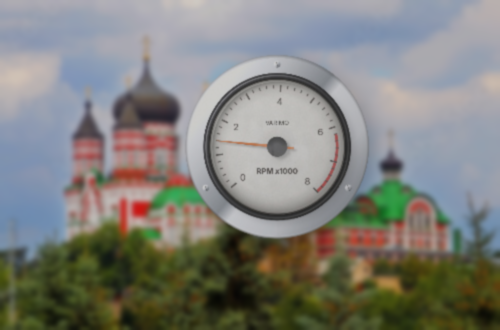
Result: 1400 rpm
